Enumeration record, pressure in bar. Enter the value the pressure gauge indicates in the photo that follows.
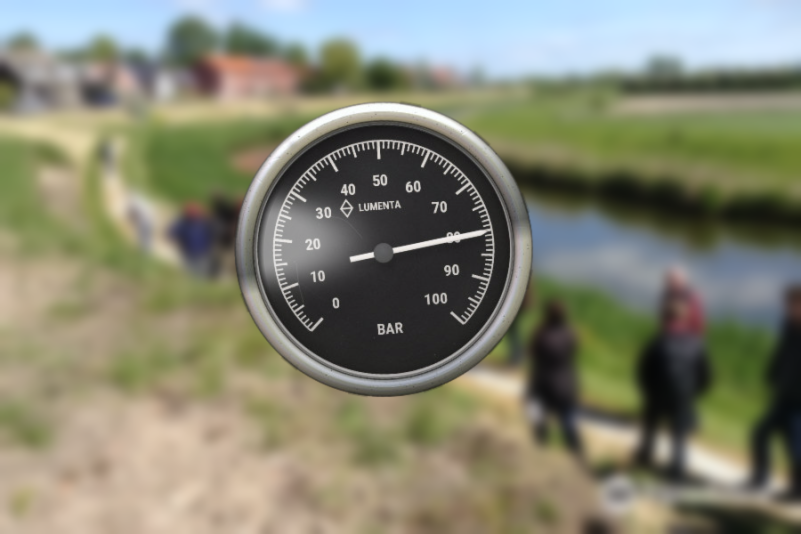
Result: 80 bar
